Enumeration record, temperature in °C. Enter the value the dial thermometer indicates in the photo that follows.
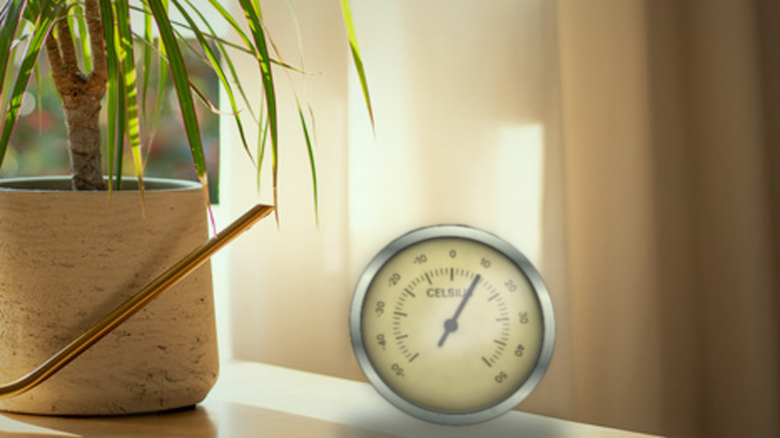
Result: 10 °C
